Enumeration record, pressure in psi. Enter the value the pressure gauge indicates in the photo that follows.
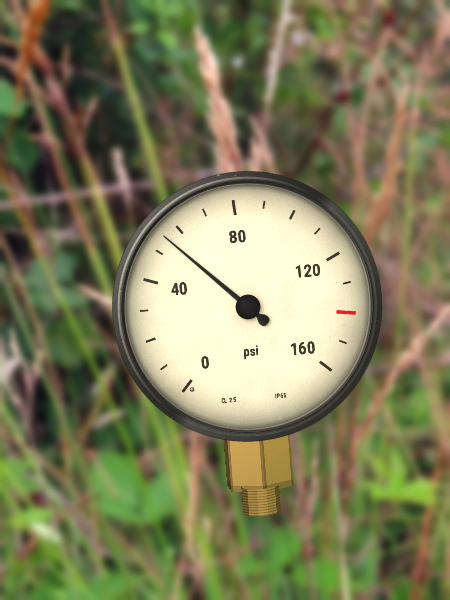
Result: 55 psi
